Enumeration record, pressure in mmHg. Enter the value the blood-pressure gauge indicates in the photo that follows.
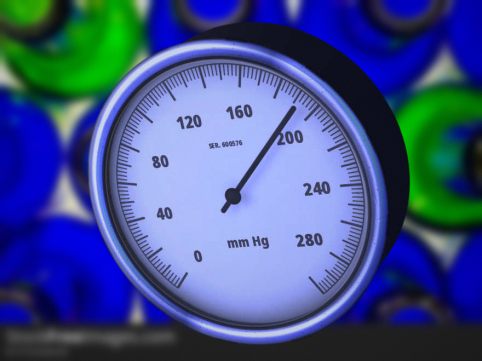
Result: 192 mmHg
